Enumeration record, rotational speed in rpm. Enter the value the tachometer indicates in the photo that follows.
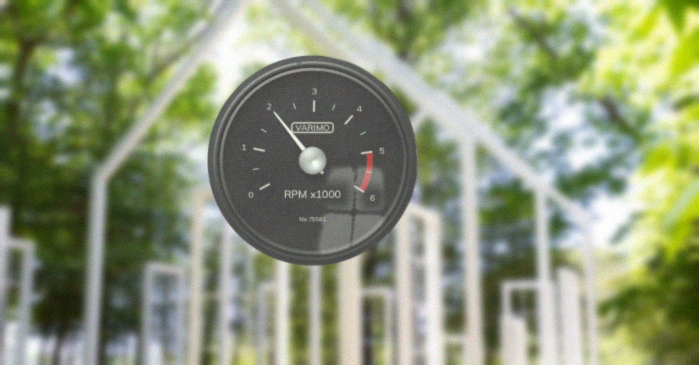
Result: 2000 rpm
